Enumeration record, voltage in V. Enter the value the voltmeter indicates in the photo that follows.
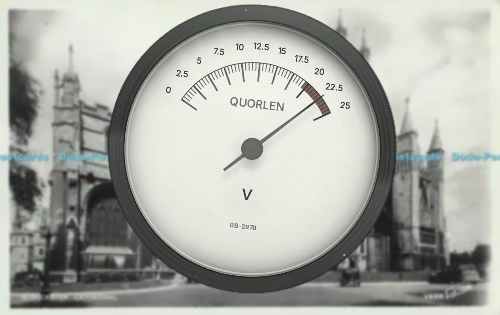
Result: 22.5 V
